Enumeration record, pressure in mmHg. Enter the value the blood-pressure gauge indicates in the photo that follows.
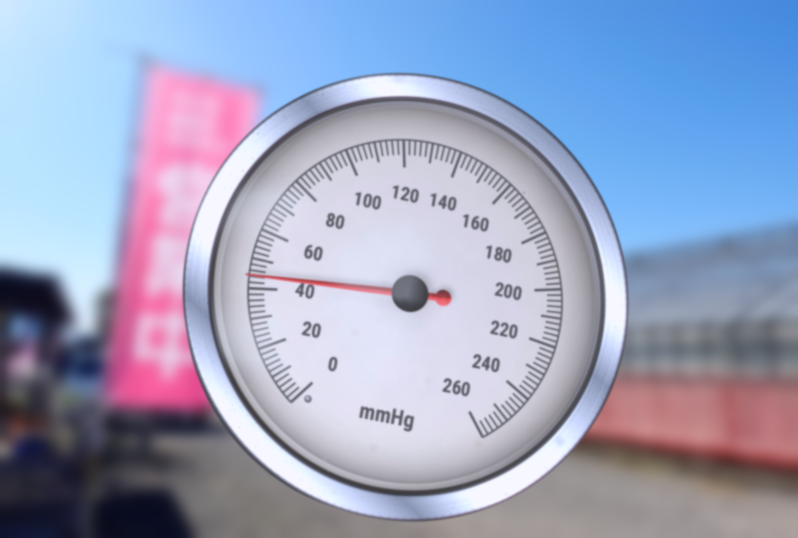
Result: 44 mmHg
